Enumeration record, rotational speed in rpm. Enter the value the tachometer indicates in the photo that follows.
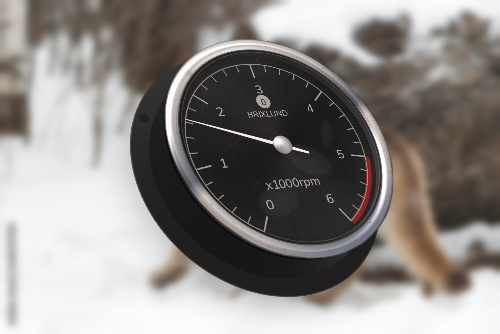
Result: 1600 rpm
